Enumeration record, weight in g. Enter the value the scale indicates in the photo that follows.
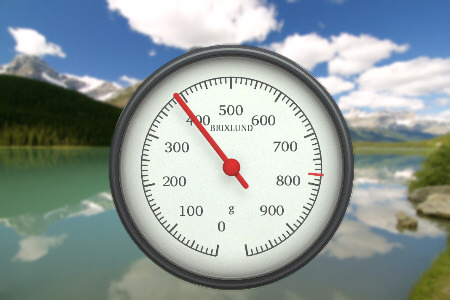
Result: 390 g
